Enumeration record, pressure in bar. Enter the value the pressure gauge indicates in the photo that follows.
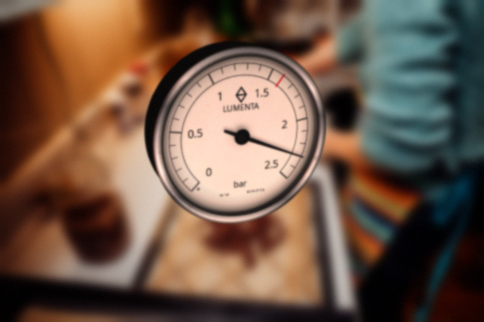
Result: 2.3 bar
